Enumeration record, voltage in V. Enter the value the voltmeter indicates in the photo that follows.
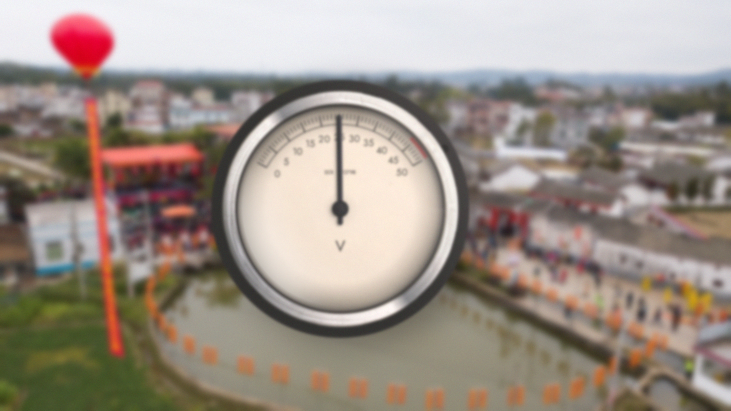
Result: 25 V
